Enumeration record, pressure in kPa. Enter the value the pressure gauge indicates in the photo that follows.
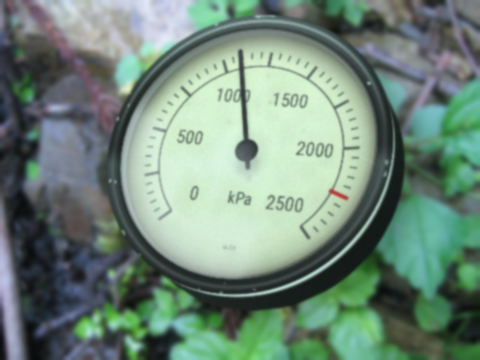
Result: 1100 kPa
